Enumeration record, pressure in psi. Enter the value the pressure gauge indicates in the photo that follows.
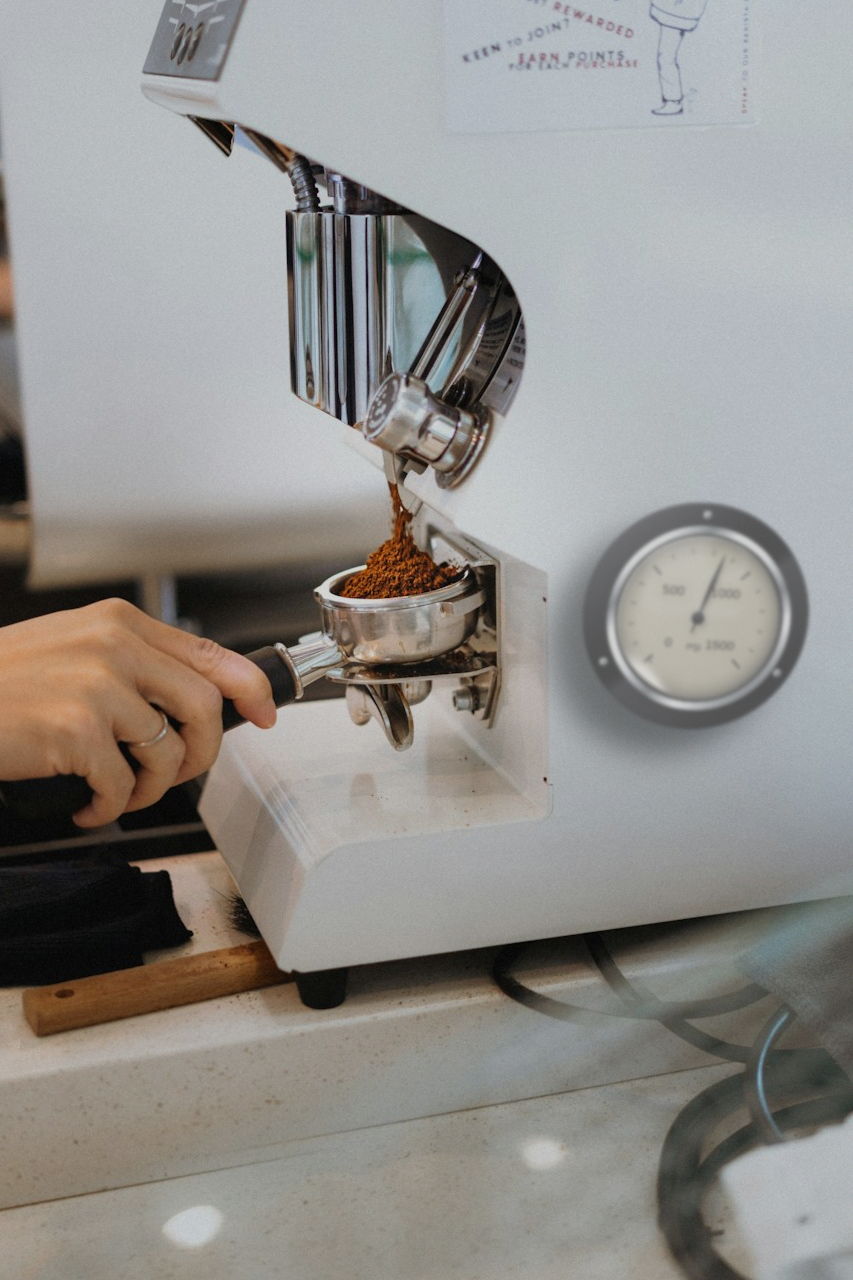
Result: 850 psi
